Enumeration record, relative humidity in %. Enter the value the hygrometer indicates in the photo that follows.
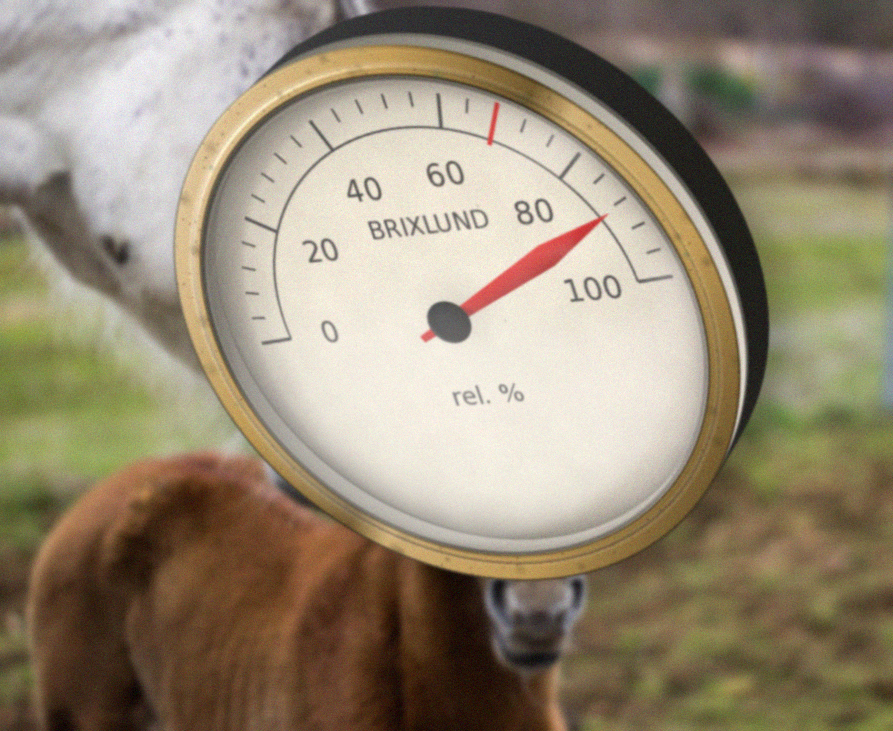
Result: 88 %
